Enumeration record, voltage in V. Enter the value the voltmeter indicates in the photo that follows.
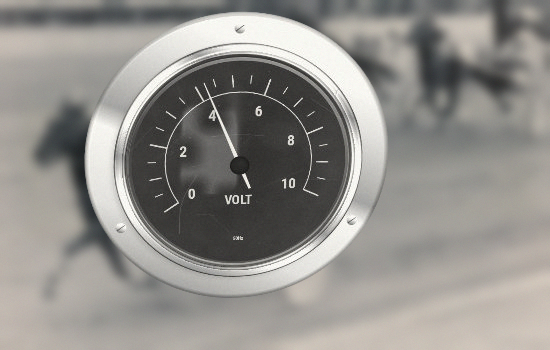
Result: 4.25 V
